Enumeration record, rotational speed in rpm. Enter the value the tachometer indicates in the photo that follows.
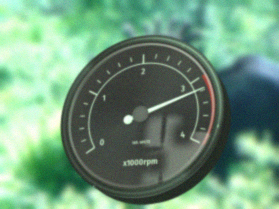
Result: 3200 rpm
